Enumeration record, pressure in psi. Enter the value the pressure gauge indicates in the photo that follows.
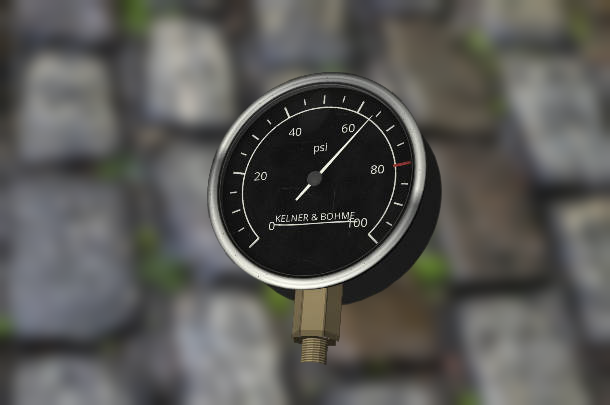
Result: 65 psi
